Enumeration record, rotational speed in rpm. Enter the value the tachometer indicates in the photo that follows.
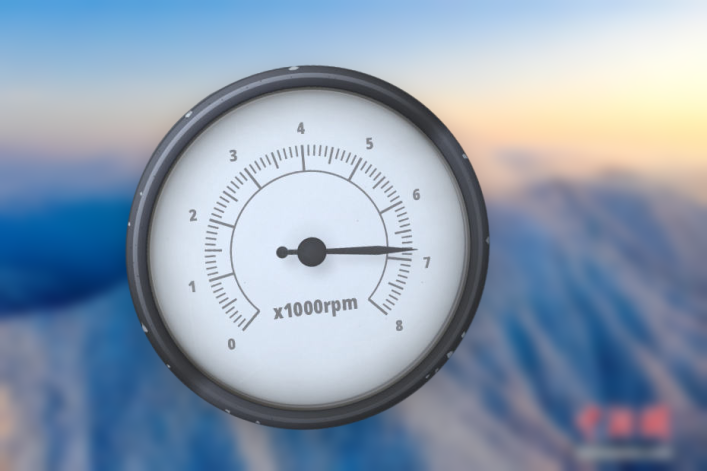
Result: 6800 rpm
